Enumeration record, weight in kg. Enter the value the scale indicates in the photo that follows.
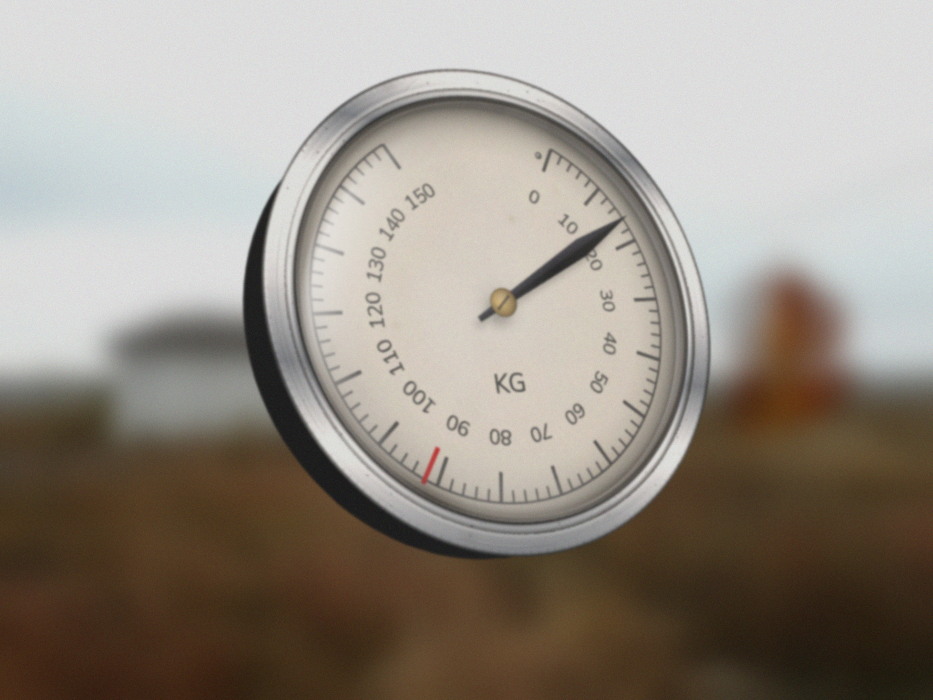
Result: 16 kg
